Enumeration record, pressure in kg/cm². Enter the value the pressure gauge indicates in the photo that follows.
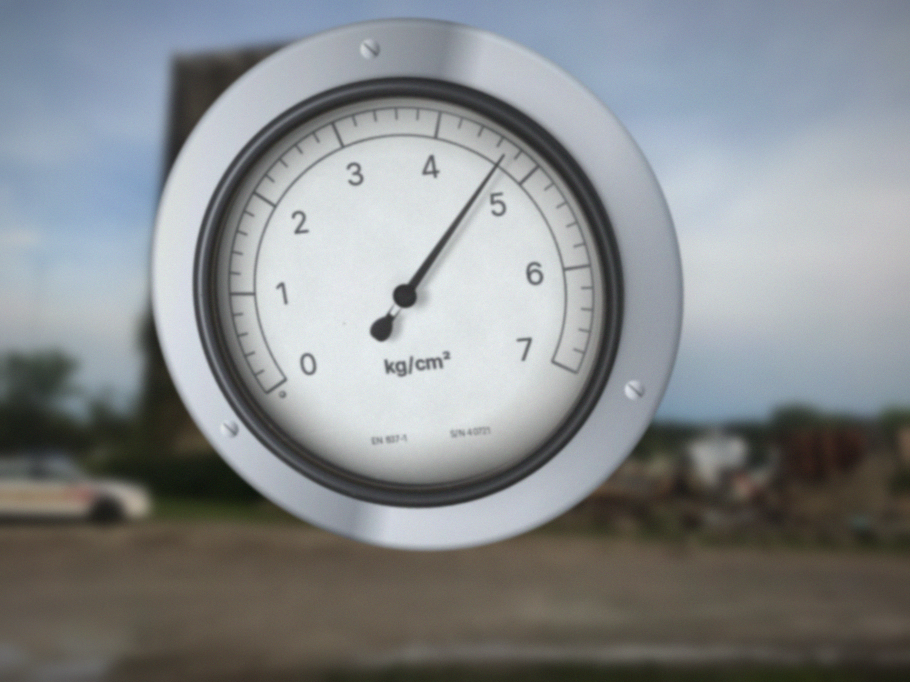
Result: 4.7 kg/cm²
